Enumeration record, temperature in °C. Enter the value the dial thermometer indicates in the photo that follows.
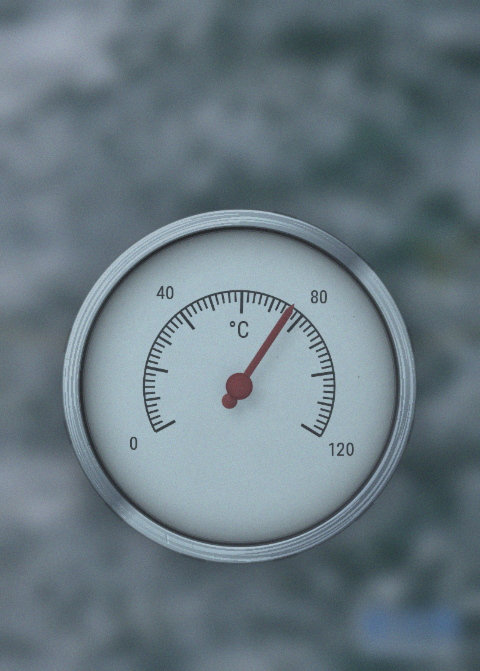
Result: 76 °C
